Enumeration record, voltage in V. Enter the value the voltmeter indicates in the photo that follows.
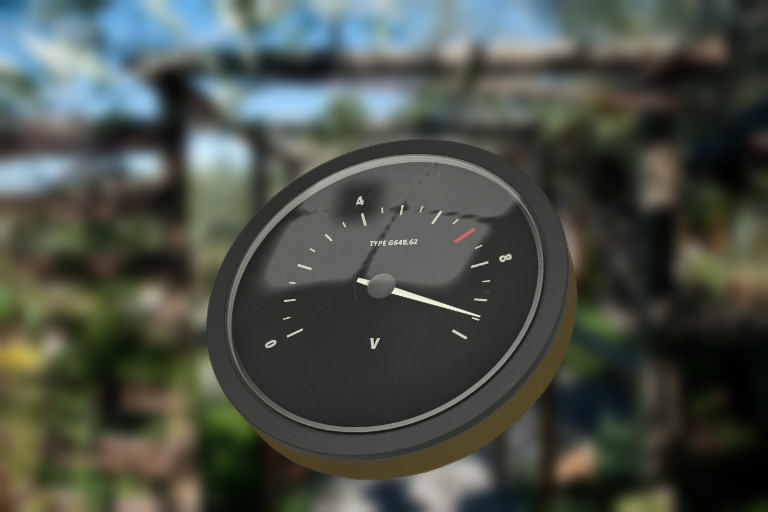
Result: 9.5 V
